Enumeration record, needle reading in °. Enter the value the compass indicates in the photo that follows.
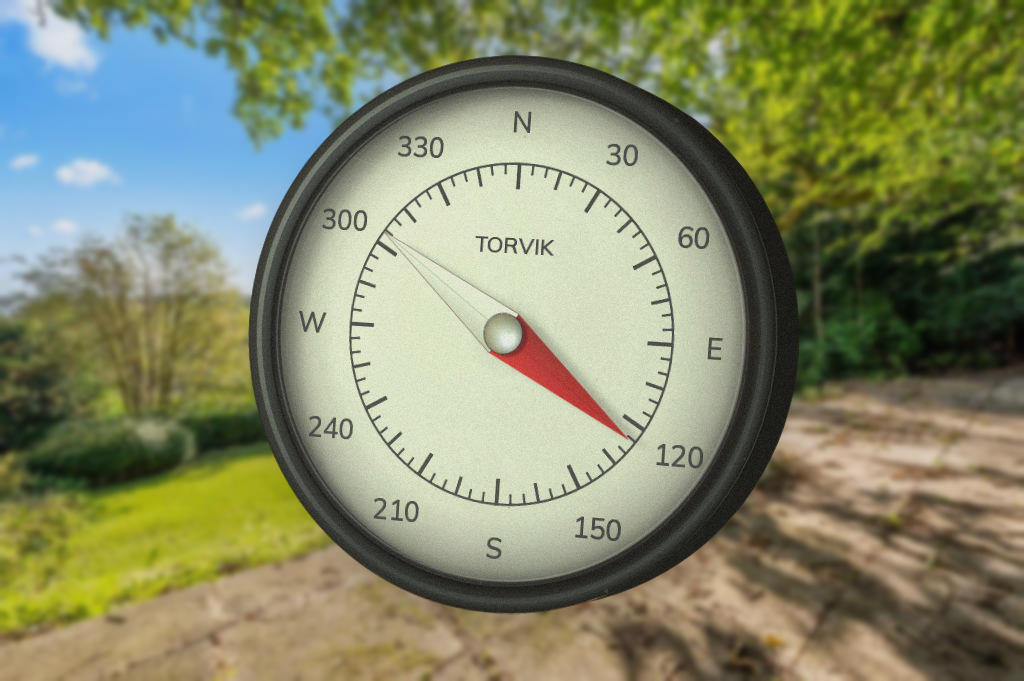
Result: 125 °
